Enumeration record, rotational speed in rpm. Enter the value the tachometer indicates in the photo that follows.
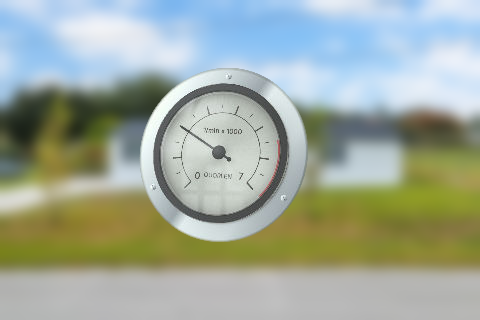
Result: 2000 rpm
